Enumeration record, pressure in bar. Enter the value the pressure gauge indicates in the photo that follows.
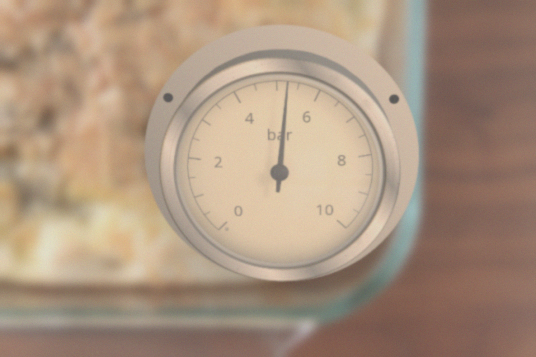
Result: 5.25 bar
